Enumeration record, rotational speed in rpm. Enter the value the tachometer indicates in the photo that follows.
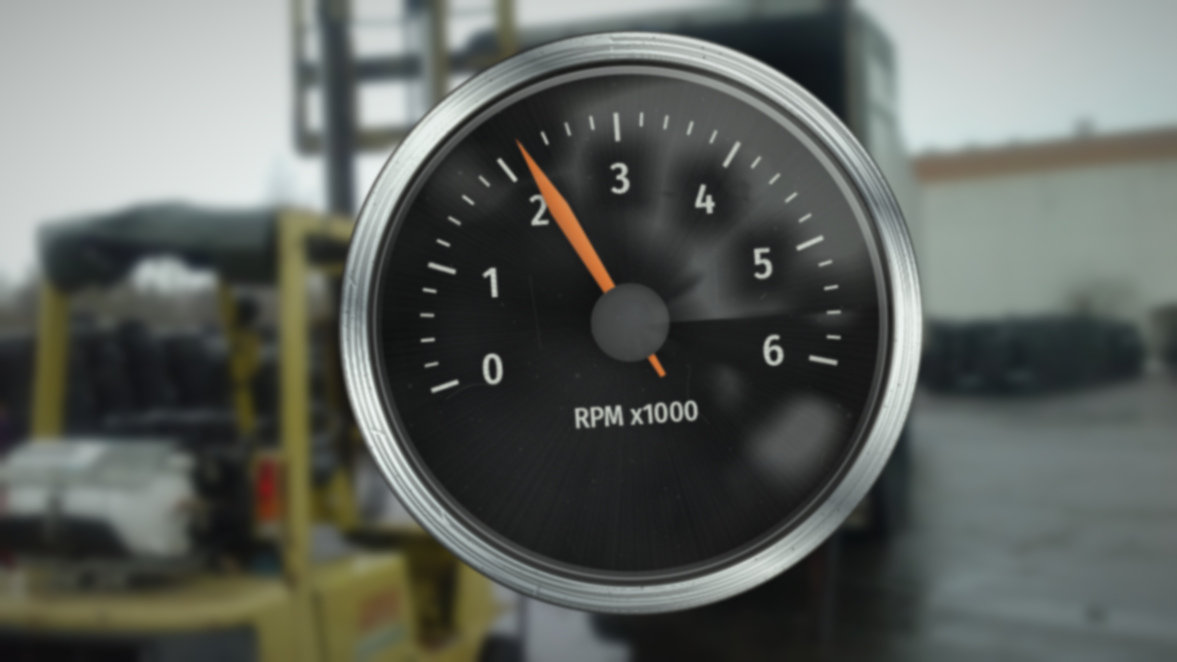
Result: 2200 rpm
